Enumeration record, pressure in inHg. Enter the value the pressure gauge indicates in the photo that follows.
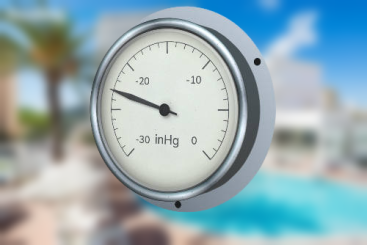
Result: -23 inHg
